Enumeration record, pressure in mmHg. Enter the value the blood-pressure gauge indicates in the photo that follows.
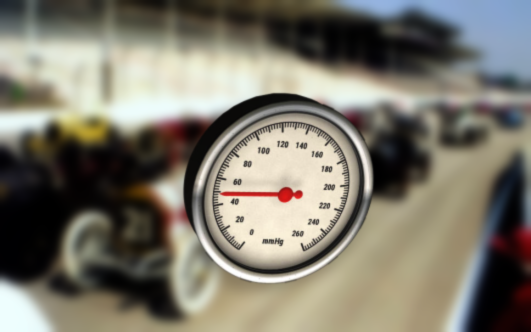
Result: 50 mmHg
